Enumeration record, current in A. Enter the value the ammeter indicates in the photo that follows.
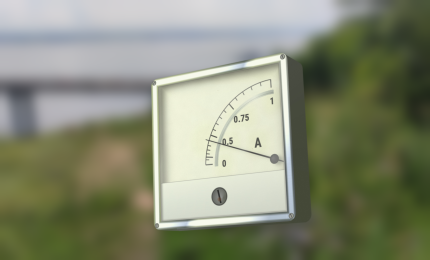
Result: 0.45 A
